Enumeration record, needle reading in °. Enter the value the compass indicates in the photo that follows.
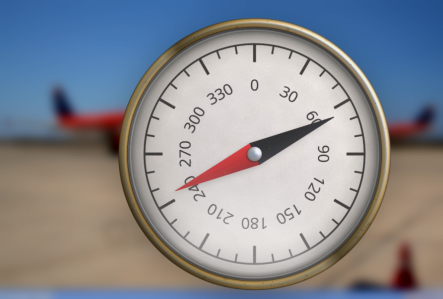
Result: 245 °
